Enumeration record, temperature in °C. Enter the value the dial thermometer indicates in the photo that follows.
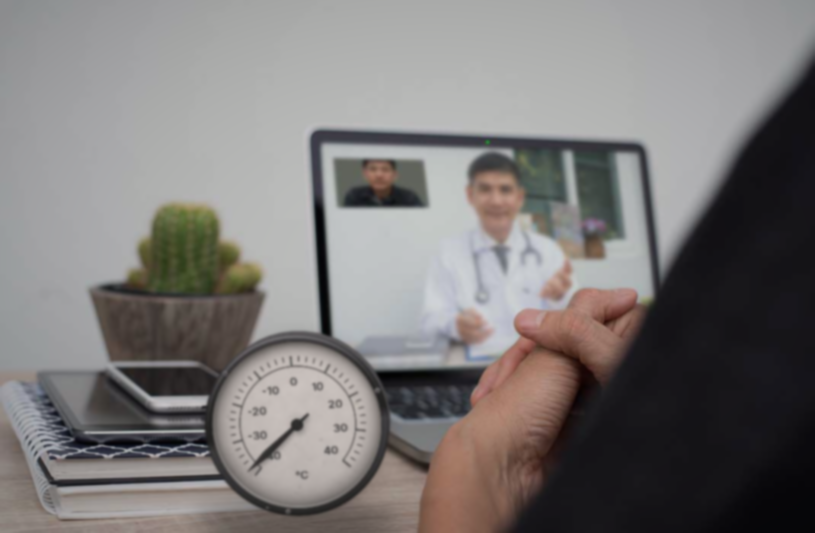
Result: -38 °C
